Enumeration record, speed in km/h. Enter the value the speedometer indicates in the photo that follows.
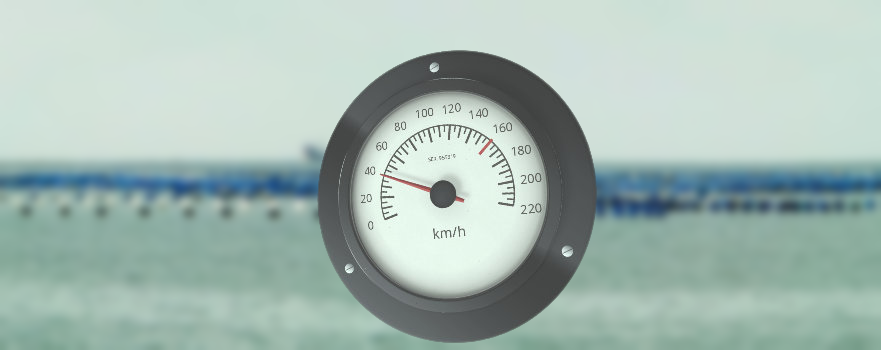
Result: 40 km/h
